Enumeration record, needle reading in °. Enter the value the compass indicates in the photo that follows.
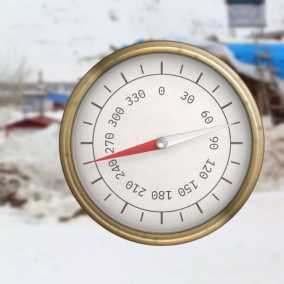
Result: 255 °
